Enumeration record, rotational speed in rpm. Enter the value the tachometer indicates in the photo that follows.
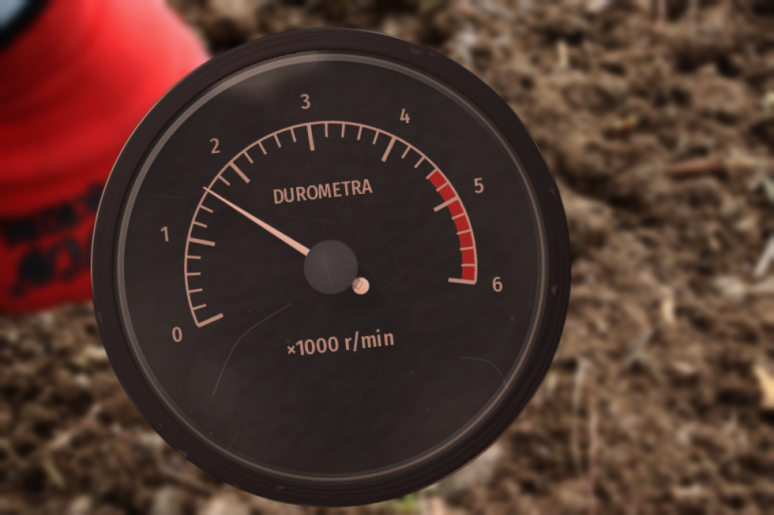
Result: 1600 rpm
